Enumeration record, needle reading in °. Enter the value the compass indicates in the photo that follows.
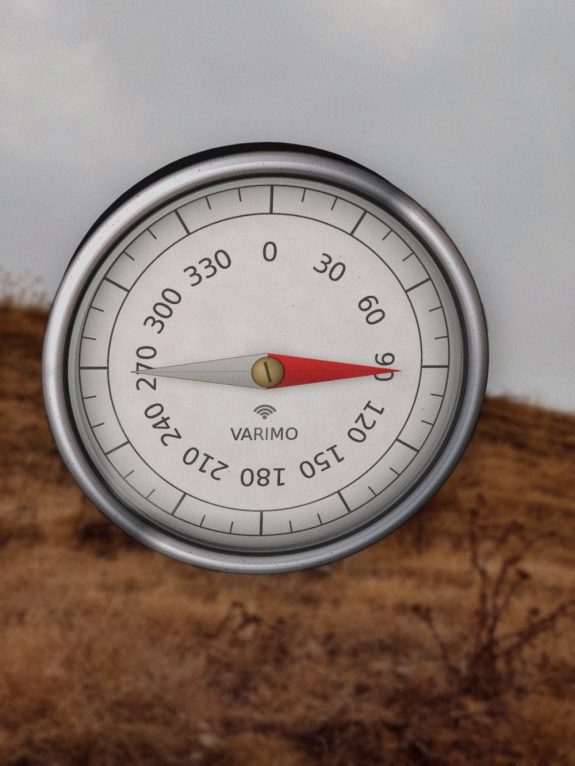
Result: 90 °
